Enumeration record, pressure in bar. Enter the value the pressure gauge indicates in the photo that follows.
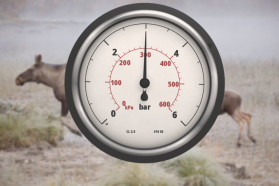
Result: 3 bar
